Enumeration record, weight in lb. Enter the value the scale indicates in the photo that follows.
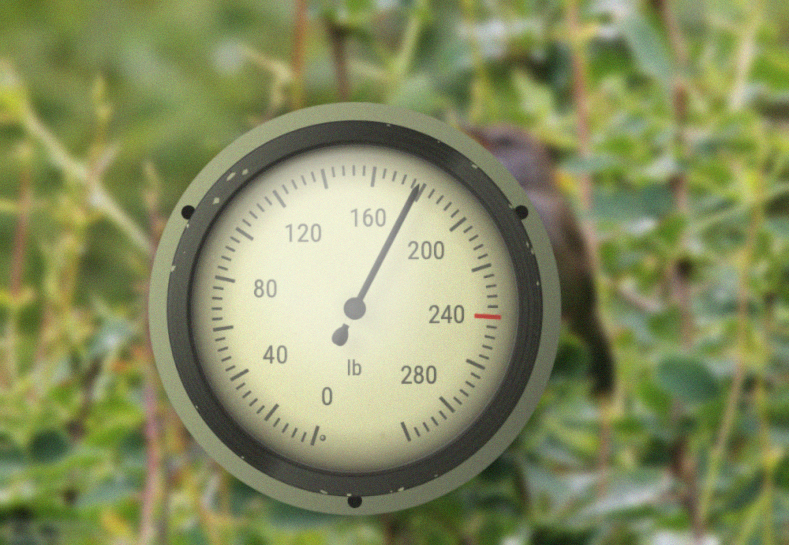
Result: 178 lb
